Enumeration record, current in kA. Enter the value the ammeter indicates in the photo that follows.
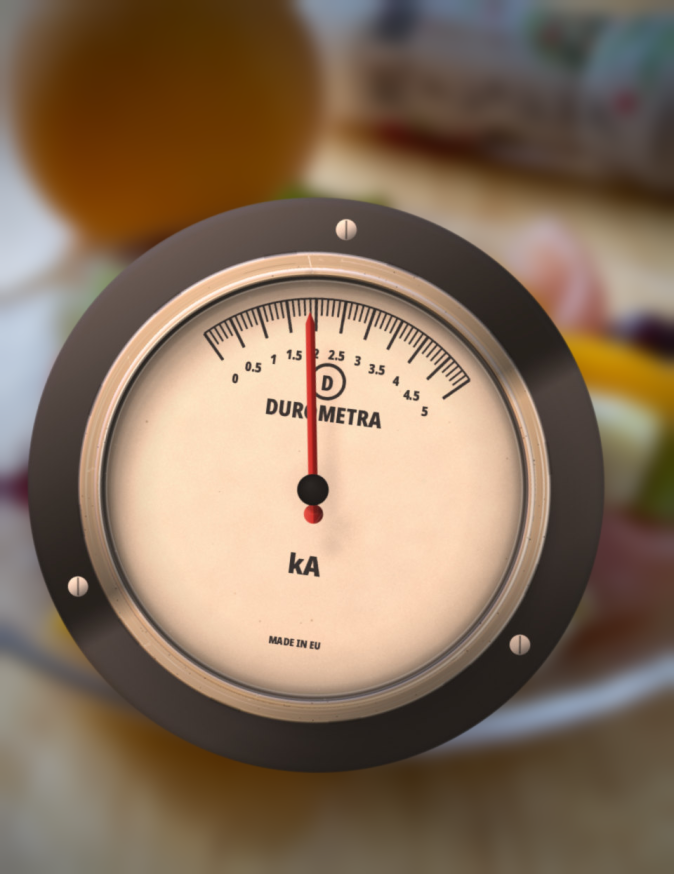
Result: 1.9 kA
